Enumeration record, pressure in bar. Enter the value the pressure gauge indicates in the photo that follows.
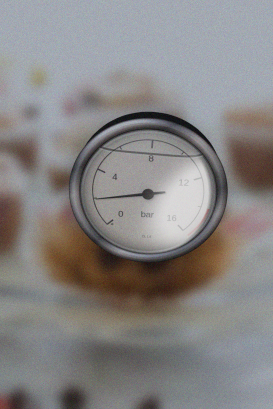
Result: 2 bar
